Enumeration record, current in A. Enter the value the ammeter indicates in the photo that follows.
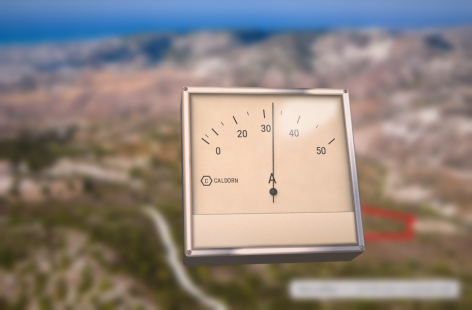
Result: 32.5 A
